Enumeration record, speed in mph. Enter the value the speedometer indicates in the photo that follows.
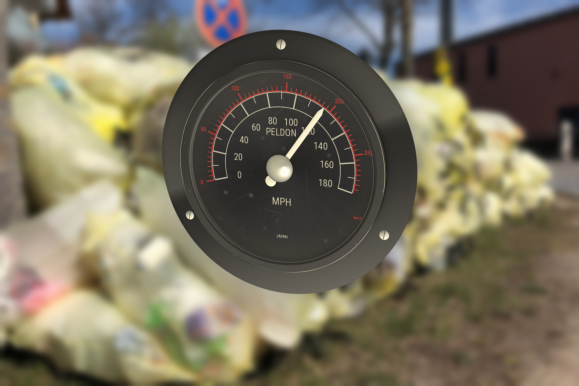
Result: 120 mph
